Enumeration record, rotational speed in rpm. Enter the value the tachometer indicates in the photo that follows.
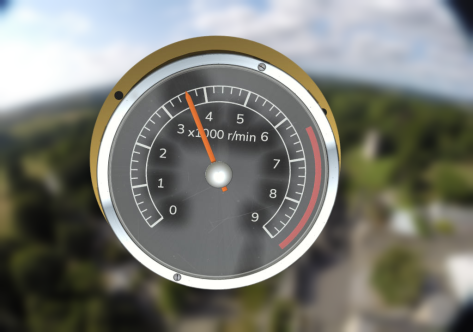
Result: 3600 rpm
